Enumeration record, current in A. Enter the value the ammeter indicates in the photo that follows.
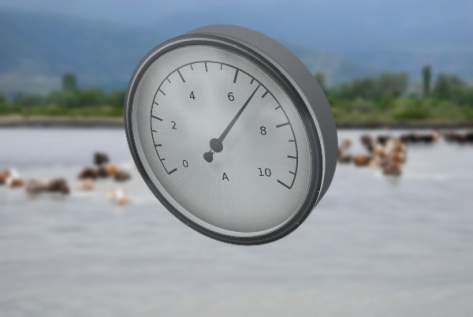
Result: 6.75 A
